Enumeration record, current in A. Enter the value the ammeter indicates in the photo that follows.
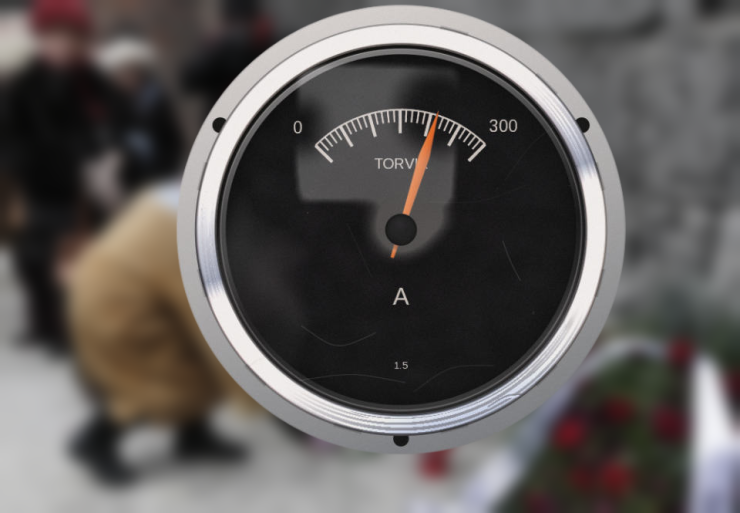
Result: 210 A
